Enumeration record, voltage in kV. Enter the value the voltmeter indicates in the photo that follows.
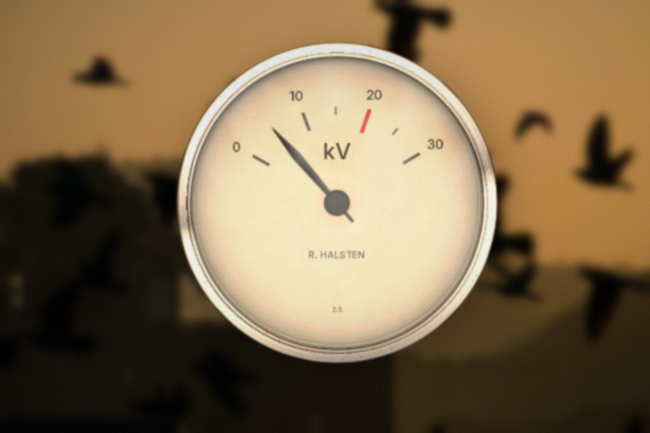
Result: 5 kV
